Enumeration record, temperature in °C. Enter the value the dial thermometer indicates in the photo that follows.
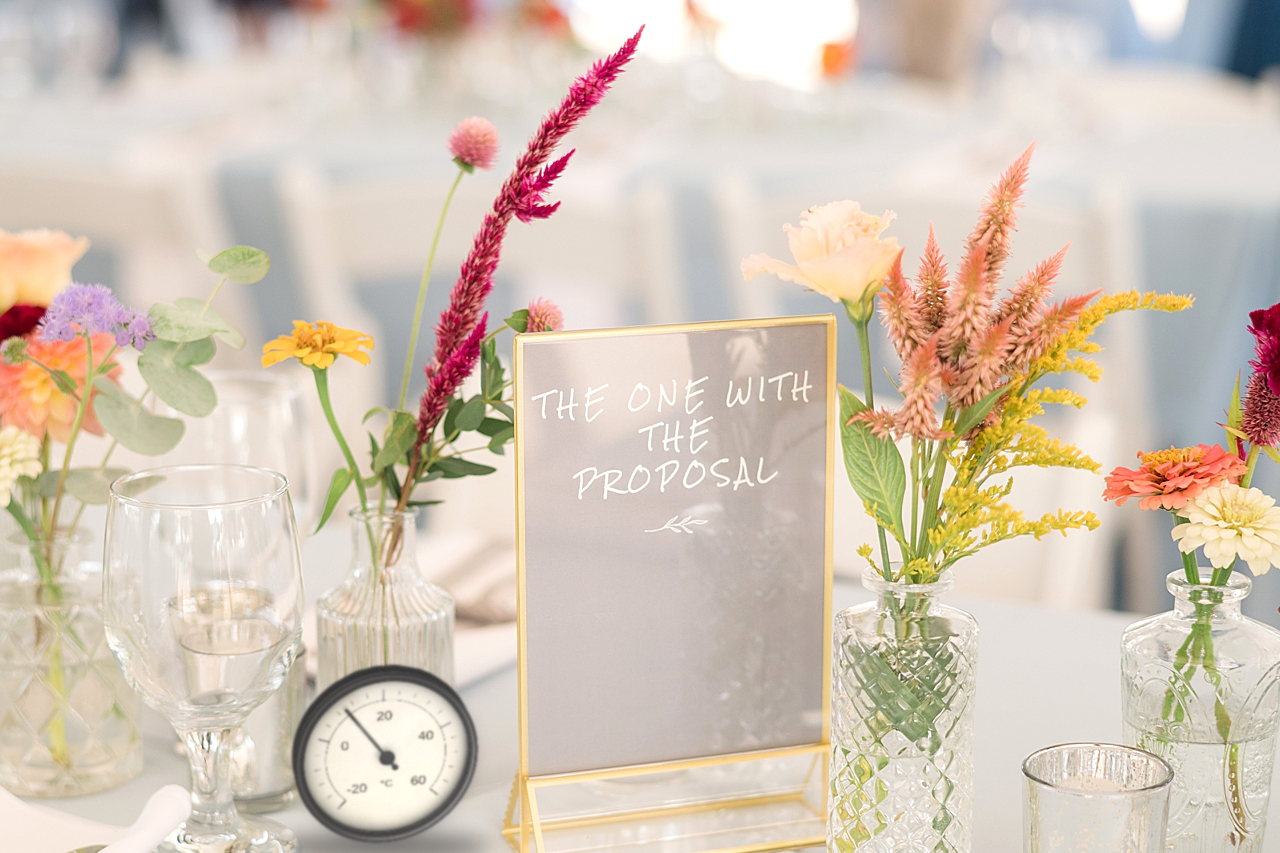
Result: 10 °C
